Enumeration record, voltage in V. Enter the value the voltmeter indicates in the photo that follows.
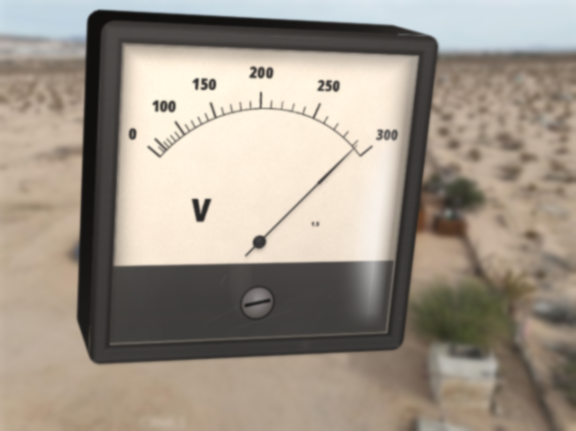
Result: 290 V
